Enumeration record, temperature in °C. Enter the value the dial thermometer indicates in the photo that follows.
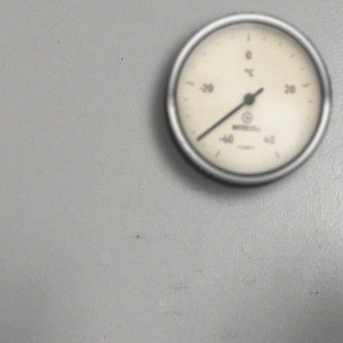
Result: -34 °C
